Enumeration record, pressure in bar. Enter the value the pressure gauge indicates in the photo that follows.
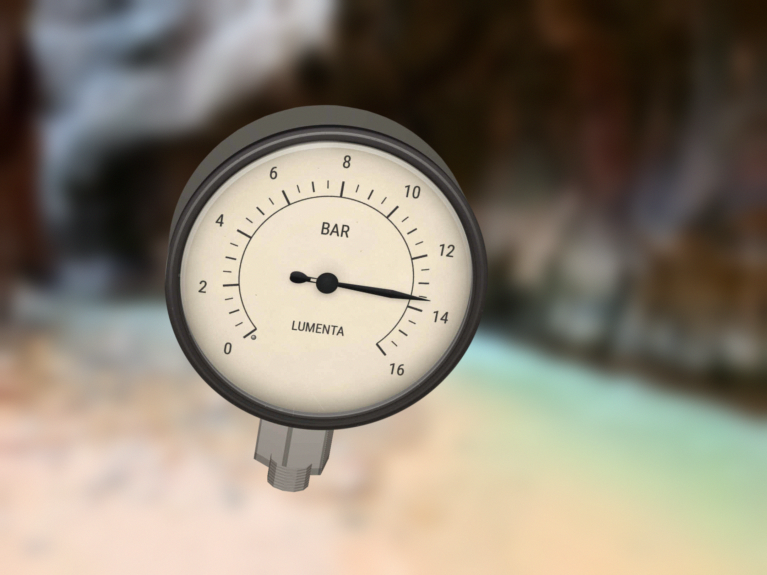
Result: 13.5 bar
